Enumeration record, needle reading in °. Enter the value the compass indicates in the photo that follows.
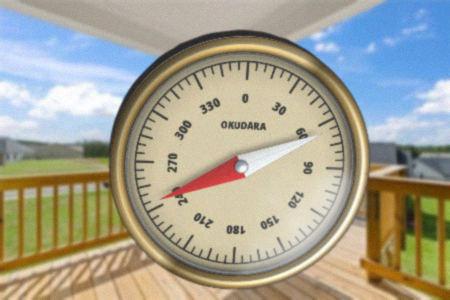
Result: 245 °
